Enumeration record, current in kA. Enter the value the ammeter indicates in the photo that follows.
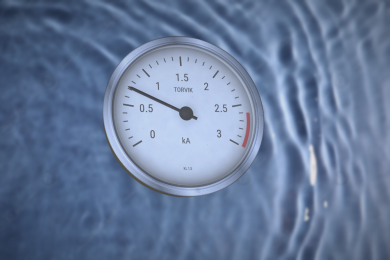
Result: 0.7 kA
